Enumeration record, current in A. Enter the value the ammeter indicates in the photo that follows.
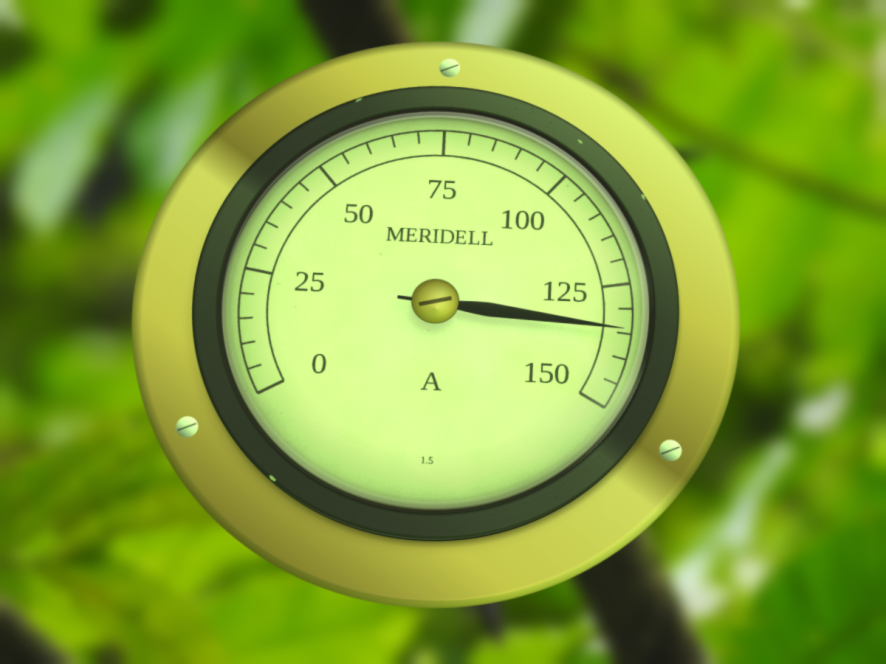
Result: 135 A
